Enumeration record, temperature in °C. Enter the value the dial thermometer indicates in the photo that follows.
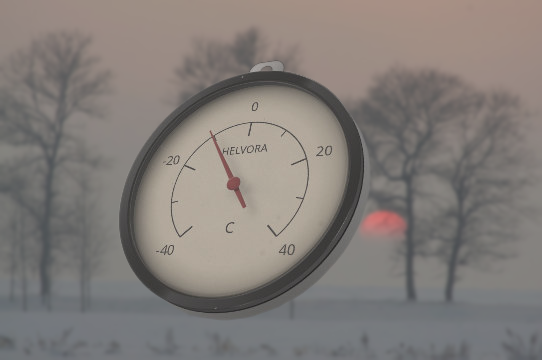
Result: -10 °C
